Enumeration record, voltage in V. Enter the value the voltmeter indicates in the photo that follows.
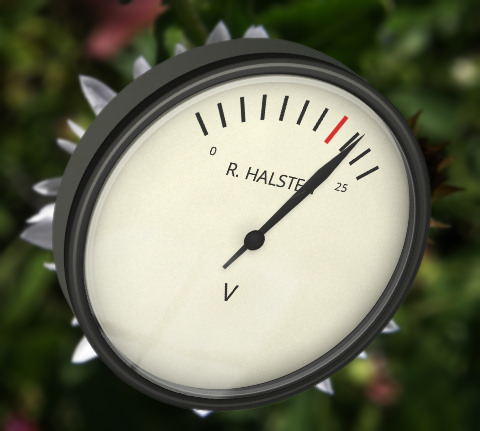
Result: 20 V
